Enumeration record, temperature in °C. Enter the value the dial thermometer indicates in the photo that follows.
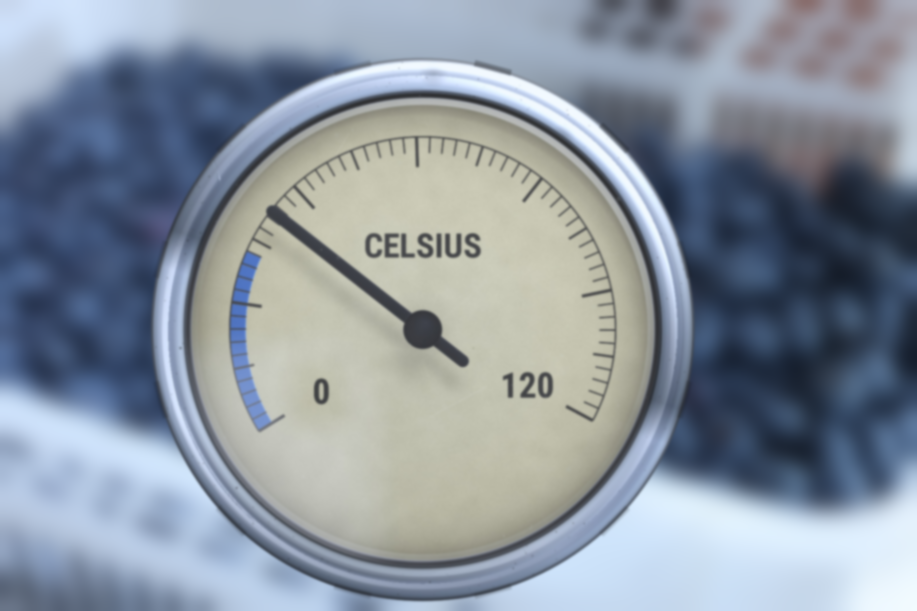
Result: 35 °C
